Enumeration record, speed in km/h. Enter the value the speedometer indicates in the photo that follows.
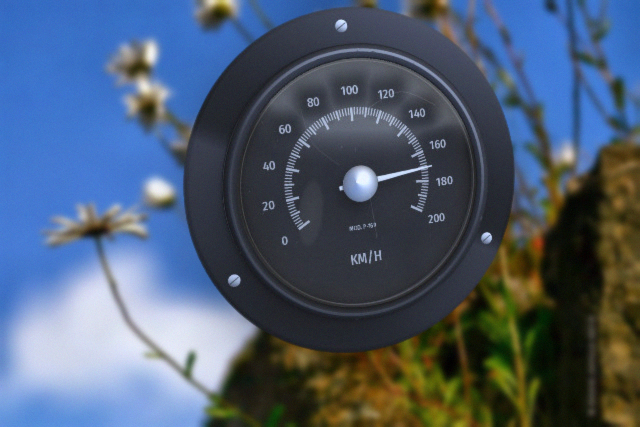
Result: 170 km/h
